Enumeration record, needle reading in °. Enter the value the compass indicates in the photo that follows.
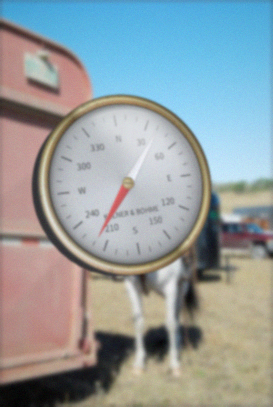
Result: 220 °
